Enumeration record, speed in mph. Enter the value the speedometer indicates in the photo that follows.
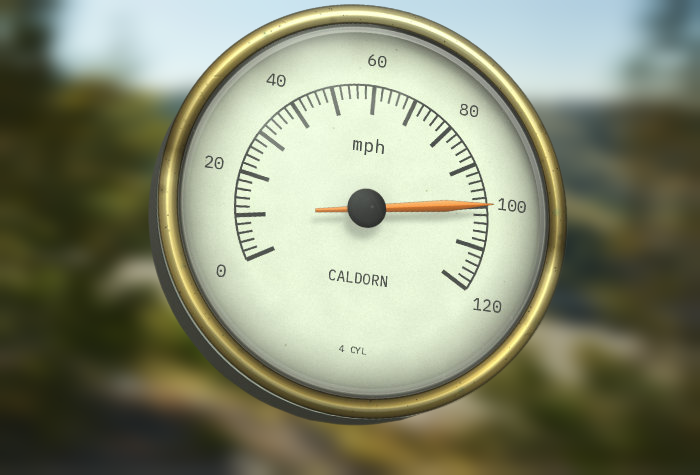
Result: 100 mph
